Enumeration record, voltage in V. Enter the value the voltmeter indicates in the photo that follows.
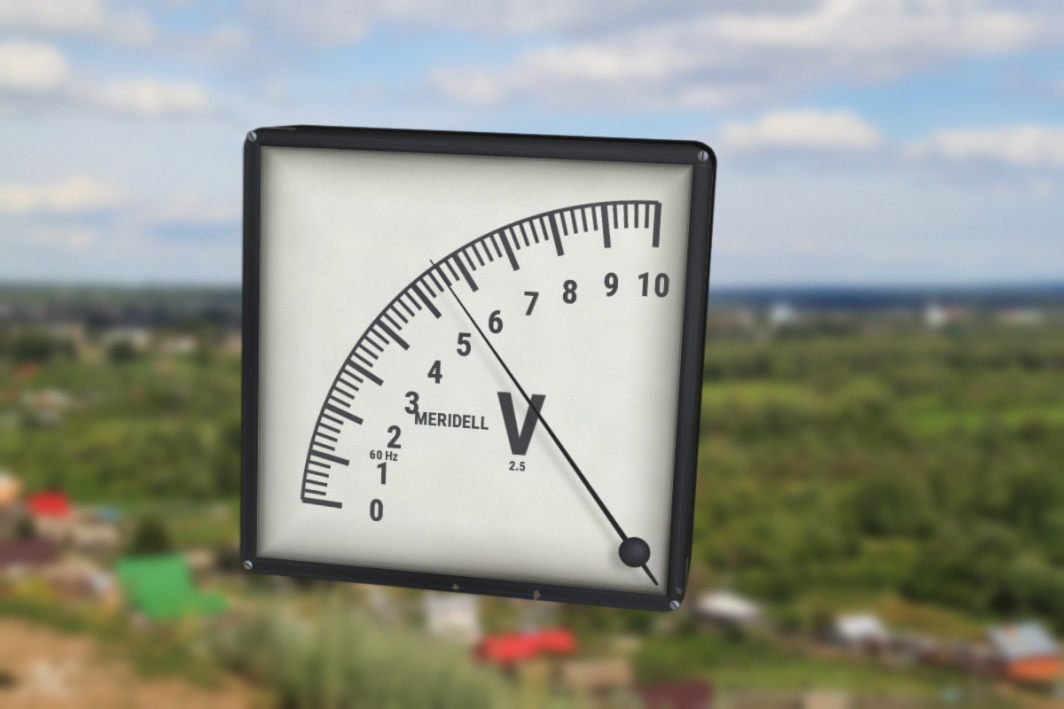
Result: 5.6 V
